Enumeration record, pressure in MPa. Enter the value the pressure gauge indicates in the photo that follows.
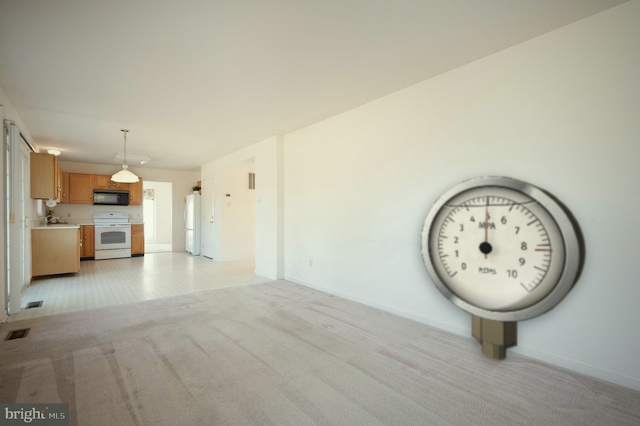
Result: 5 MPa
